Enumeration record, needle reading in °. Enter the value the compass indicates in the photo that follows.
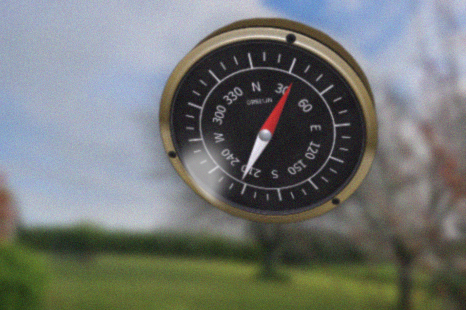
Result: 35 °
